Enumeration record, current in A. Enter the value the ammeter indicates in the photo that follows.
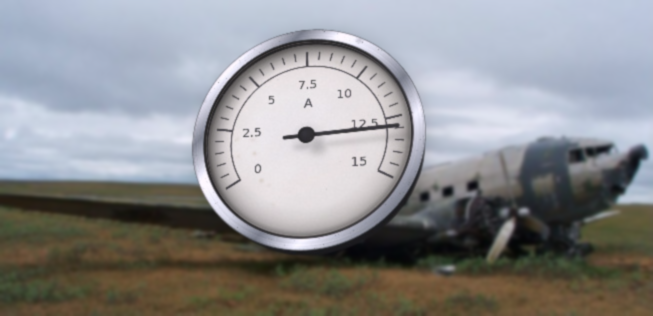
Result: 13 A
